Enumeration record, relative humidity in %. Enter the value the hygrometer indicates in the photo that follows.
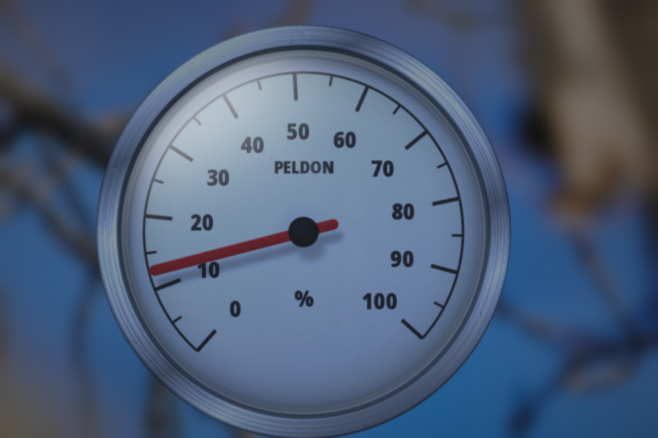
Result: 12.5 %
